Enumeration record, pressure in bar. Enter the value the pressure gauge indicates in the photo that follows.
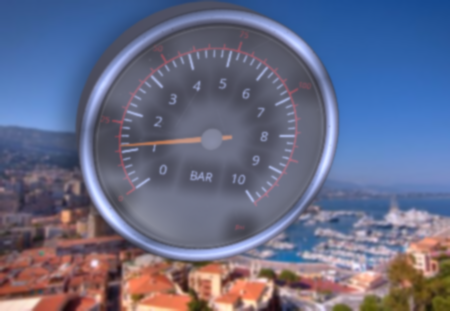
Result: 1.2 bar
